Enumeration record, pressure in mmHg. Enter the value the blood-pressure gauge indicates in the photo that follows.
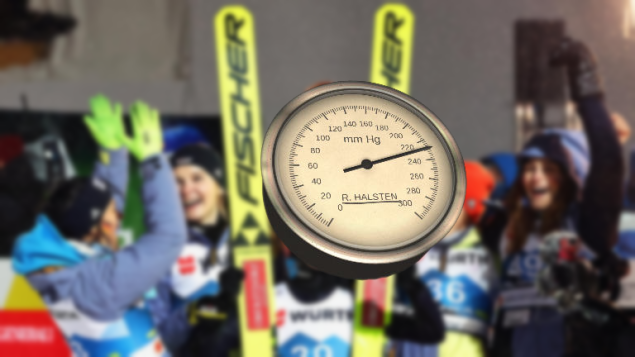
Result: 230 mmHg
